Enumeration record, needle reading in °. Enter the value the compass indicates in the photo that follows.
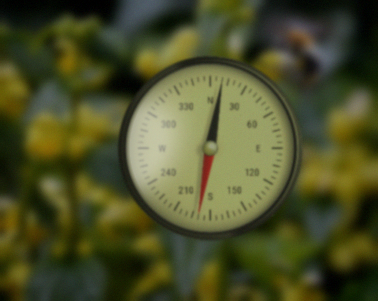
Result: 190 °
